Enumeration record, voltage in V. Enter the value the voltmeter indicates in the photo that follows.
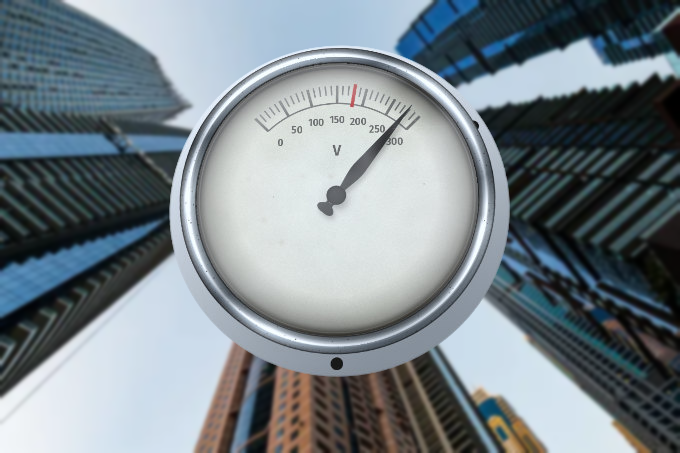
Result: 280 V
